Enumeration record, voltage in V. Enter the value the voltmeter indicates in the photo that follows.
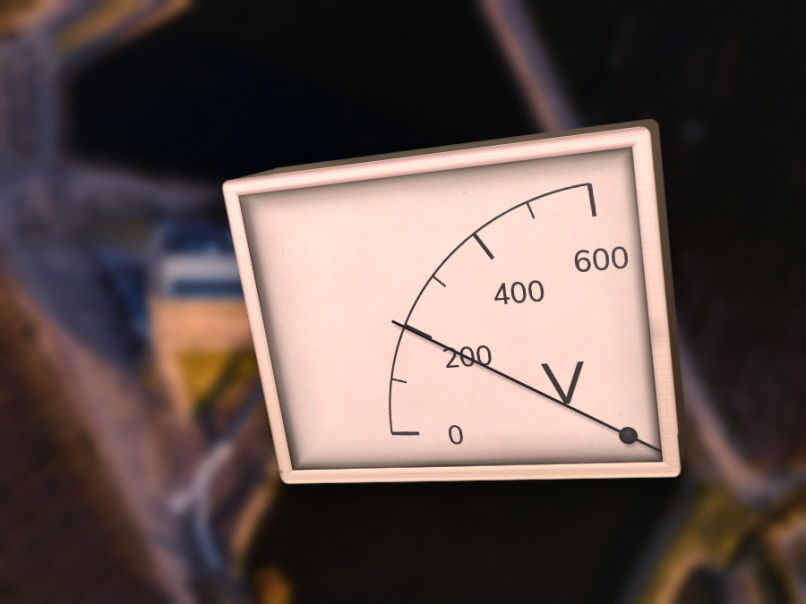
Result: 200 V
